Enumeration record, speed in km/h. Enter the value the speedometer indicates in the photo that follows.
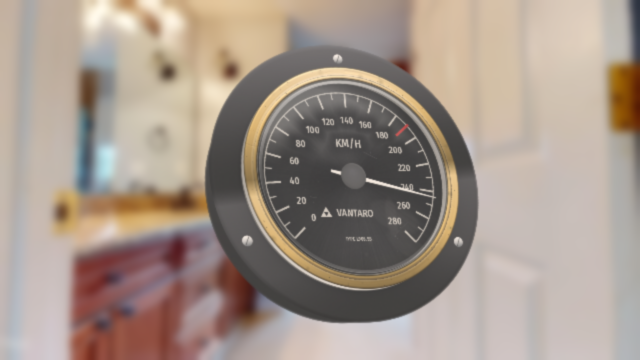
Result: 245 km/h
